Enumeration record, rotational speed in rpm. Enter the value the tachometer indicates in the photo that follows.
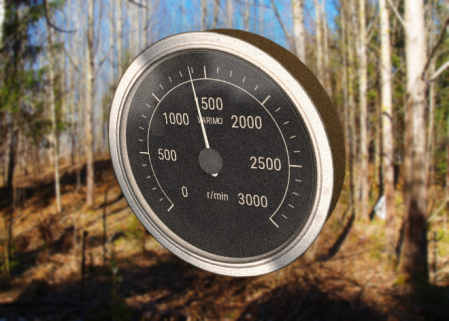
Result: 1400 rpm
